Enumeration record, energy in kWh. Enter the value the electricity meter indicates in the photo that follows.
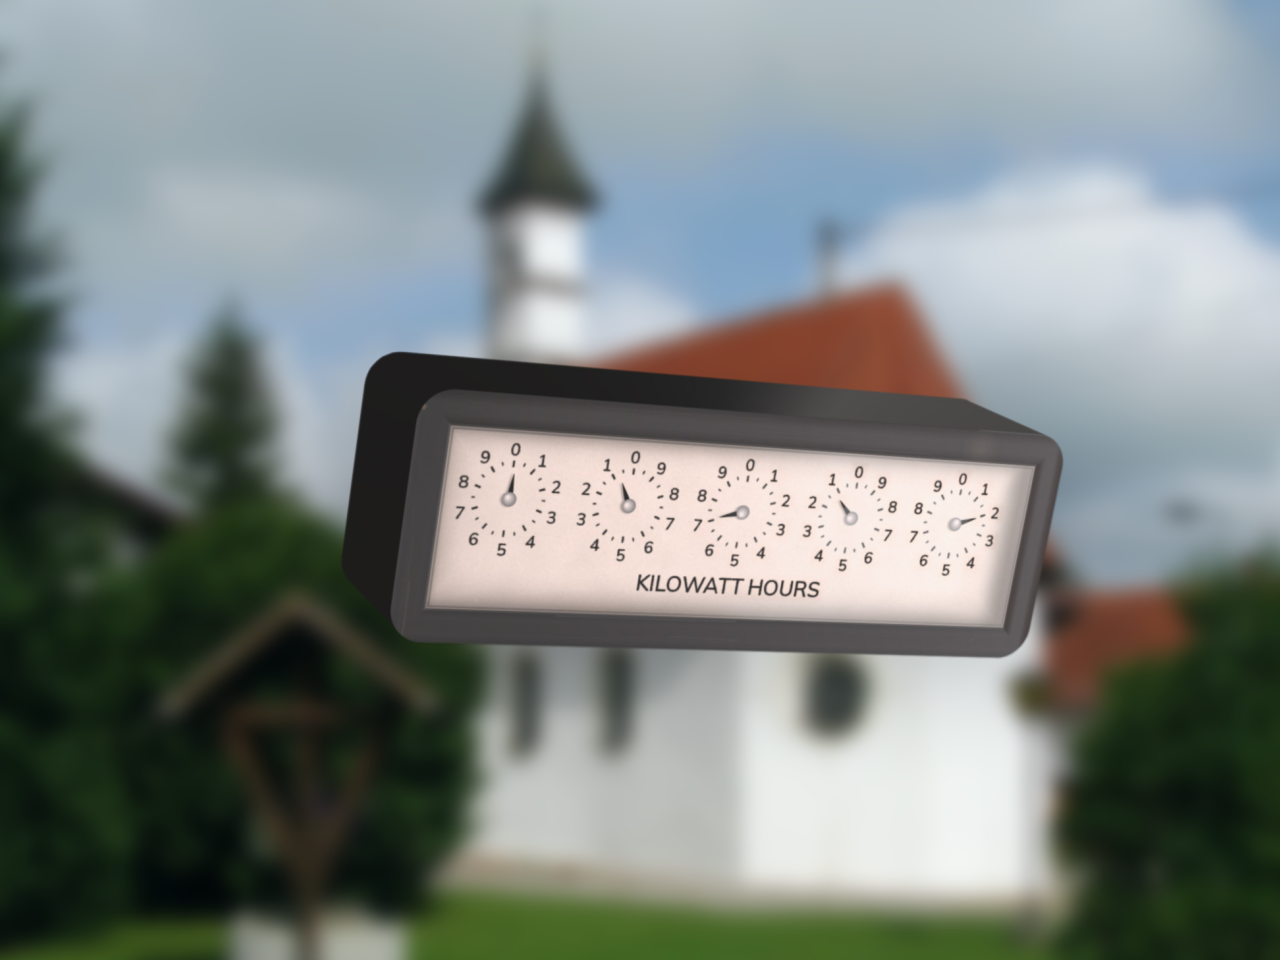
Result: 712 kWh
